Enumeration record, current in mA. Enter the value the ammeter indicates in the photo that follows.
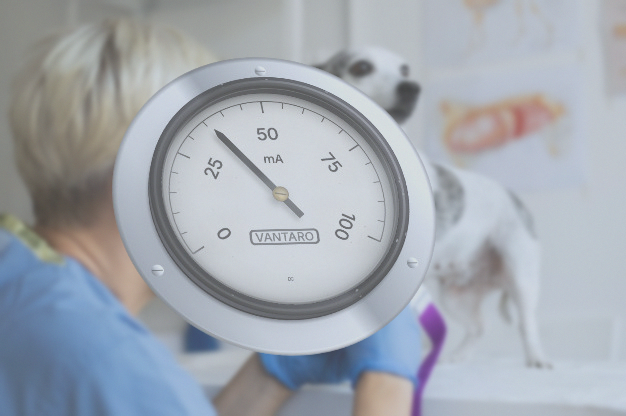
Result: 35 mA
